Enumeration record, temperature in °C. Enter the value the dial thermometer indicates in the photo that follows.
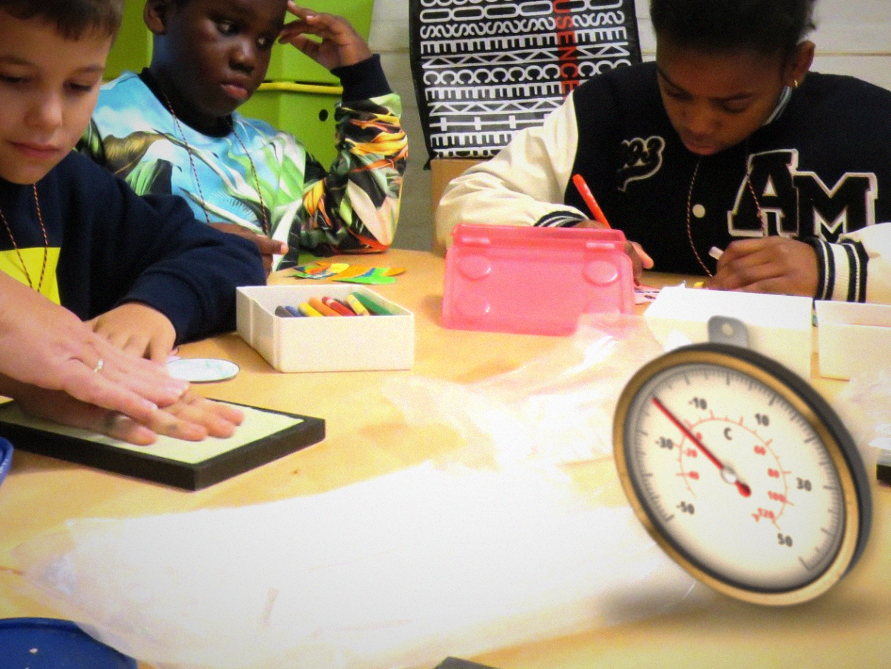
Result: -20 °C
